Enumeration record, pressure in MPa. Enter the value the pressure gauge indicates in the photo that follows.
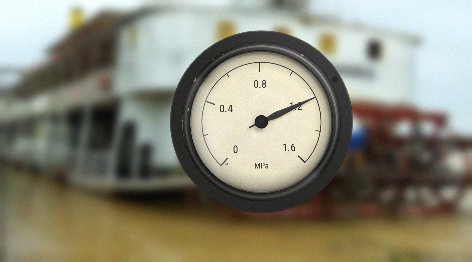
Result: 1.2 MPa
